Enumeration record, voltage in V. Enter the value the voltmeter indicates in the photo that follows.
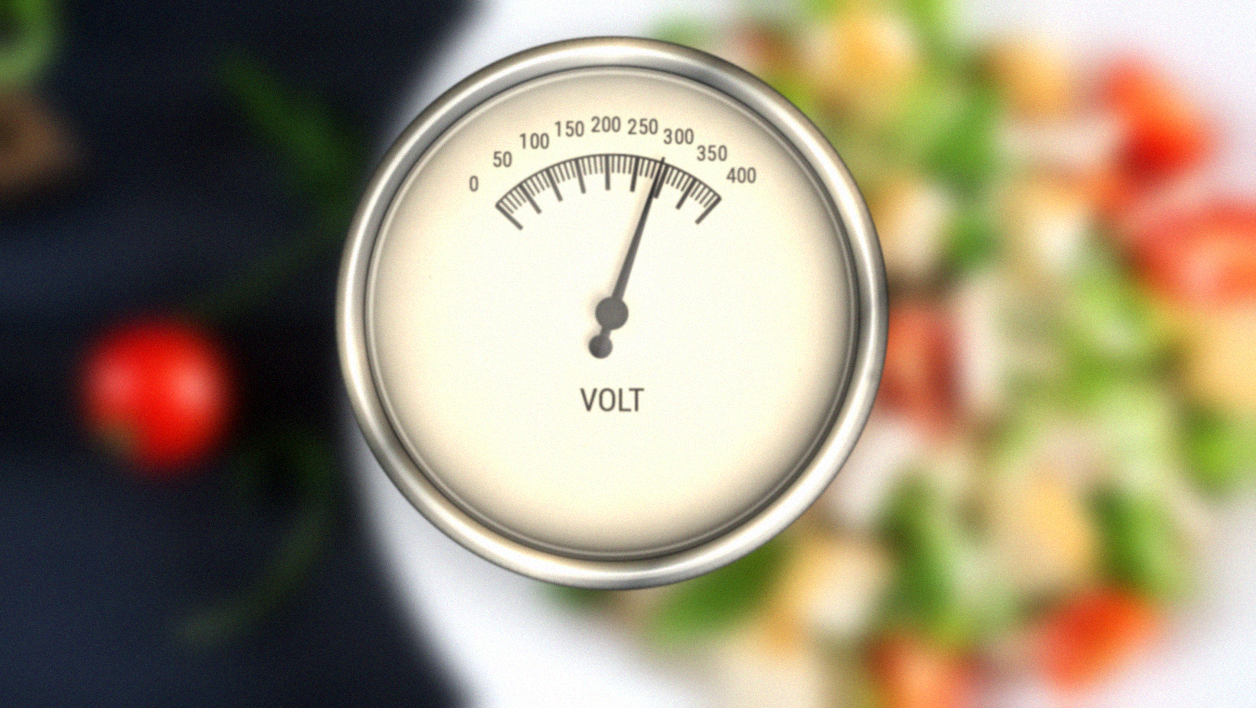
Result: 290 V
